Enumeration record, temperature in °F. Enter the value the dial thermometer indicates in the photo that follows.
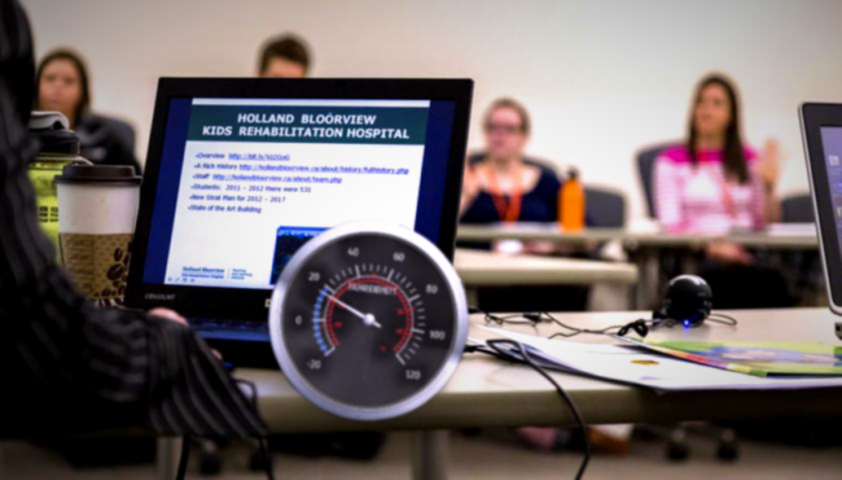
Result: 16 °F
